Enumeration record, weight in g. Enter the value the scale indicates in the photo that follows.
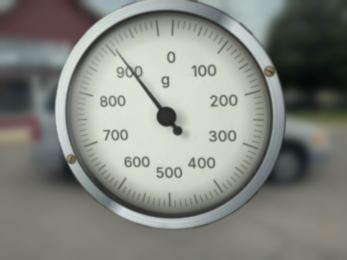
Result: 910 g
